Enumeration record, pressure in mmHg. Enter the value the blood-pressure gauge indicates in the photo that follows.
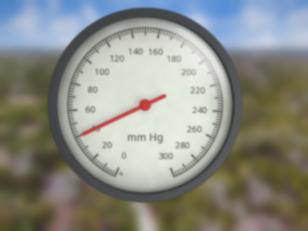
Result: 40 mmHg
